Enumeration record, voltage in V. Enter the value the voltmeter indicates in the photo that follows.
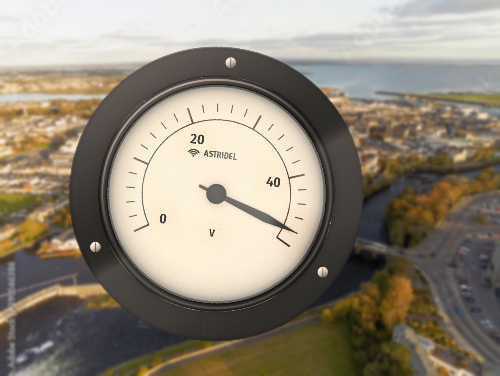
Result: 48 V
